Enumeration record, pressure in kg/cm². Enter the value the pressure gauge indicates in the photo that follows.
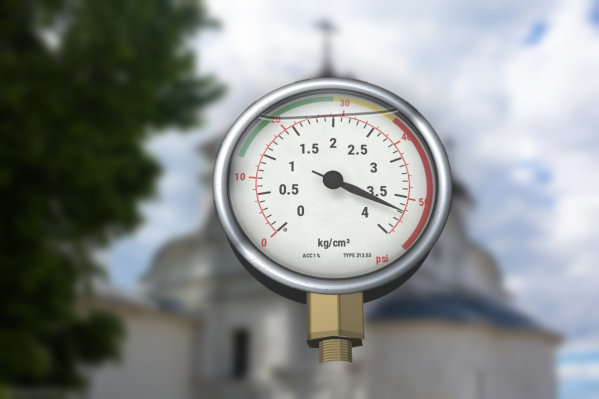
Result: 3.7 kg/cm²
